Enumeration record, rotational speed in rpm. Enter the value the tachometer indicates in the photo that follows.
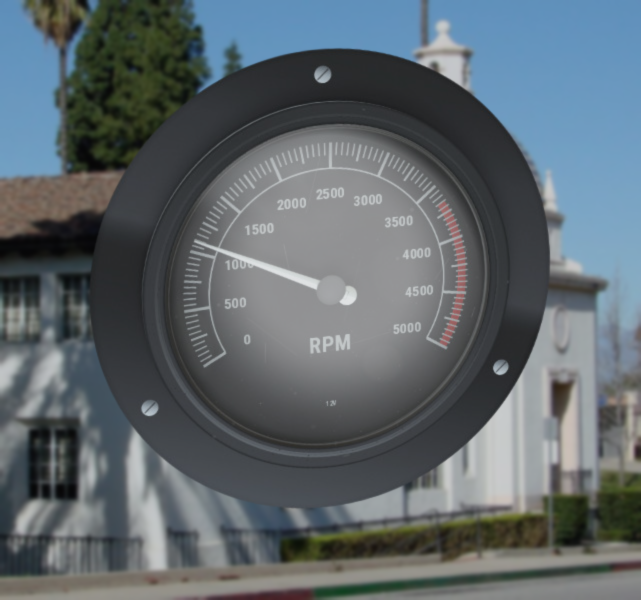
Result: 1100 rpm
